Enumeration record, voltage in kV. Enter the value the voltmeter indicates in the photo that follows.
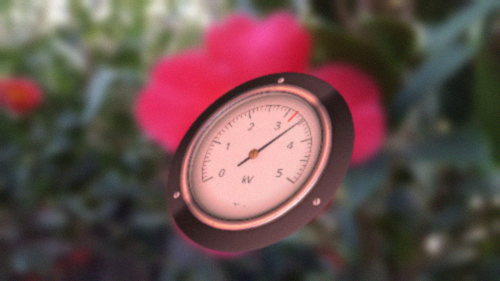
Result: 3.5 kV
